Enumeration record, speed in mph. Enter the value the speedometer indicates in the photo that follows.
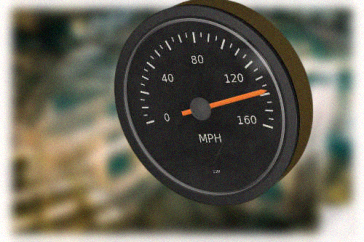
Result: 137.5 mph
